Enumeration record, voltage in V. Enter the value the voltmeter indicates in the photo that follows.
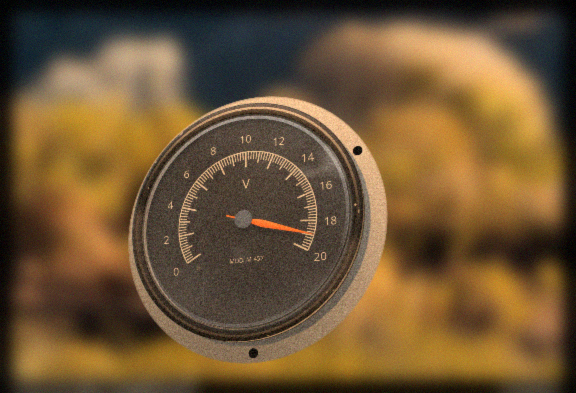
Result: 19 V
